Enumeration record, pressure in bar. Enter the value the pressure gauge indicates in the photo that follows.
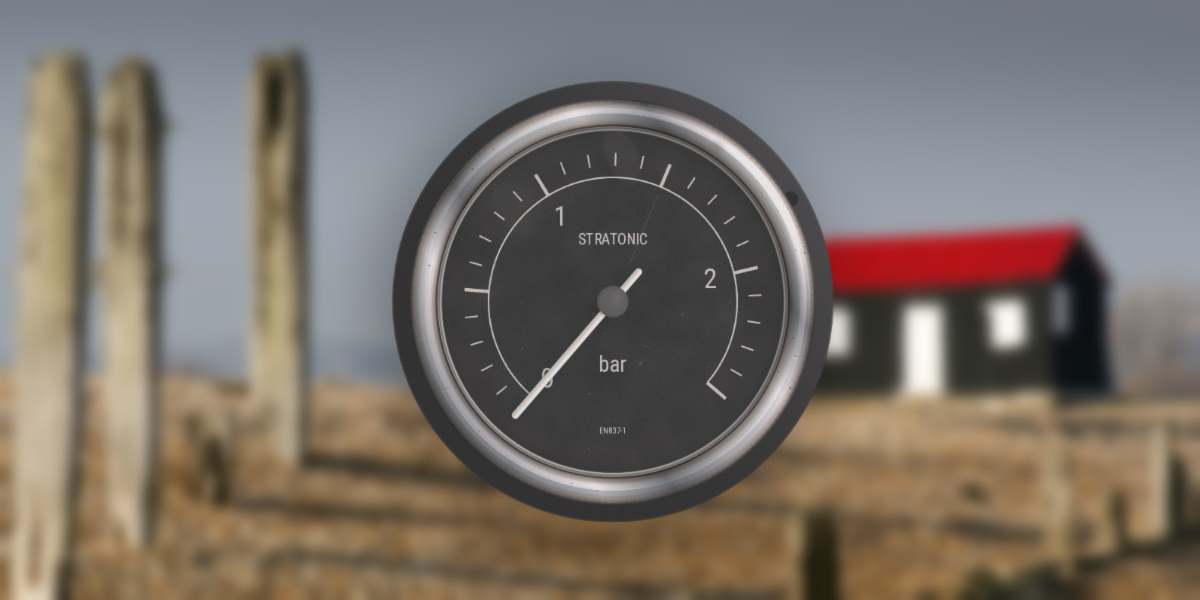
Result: 0 bar
